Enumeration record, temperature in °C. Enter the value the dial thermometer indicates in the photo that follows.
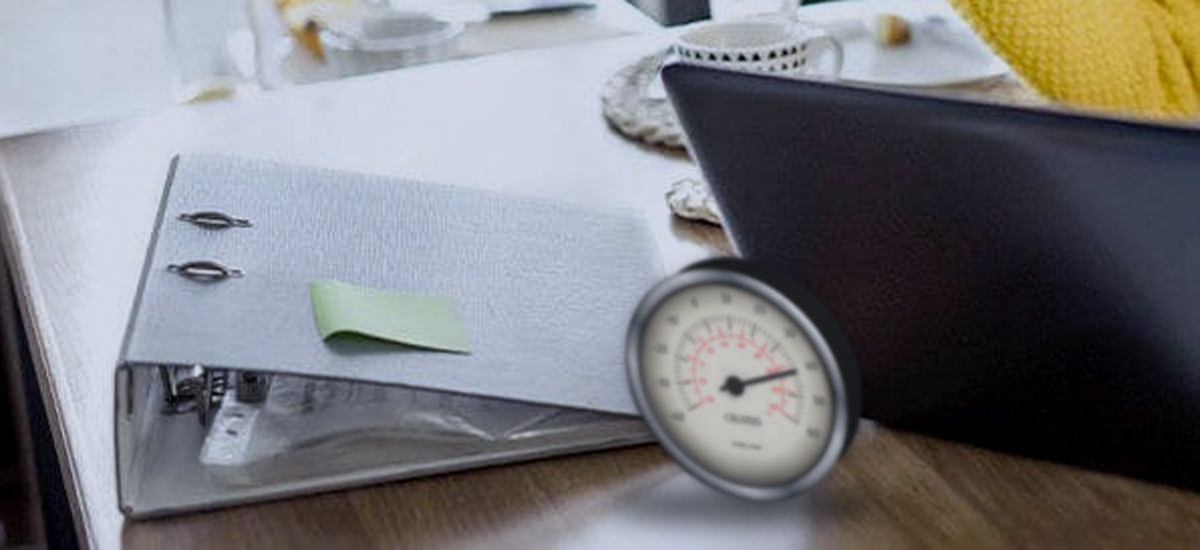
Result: 40 °C
